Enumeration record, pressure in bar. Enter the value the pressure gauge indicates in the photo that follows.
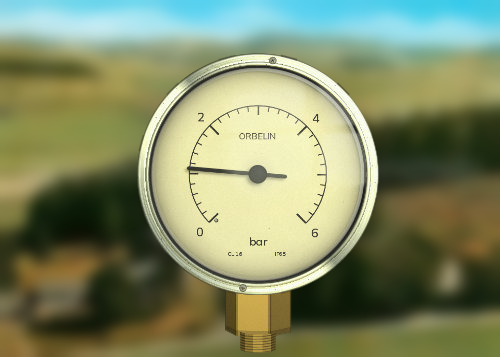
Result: 1.1 bar
